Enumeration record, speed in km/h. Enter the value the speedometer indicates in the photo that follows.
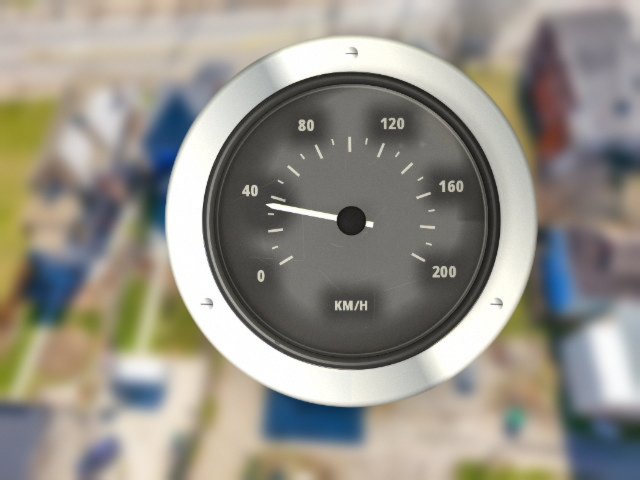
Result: 35 km/h
